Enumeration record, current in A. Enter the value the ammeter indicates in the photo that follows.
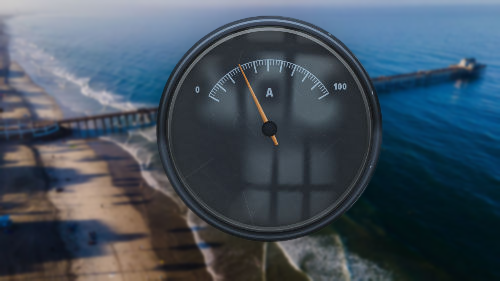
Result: 30 A
